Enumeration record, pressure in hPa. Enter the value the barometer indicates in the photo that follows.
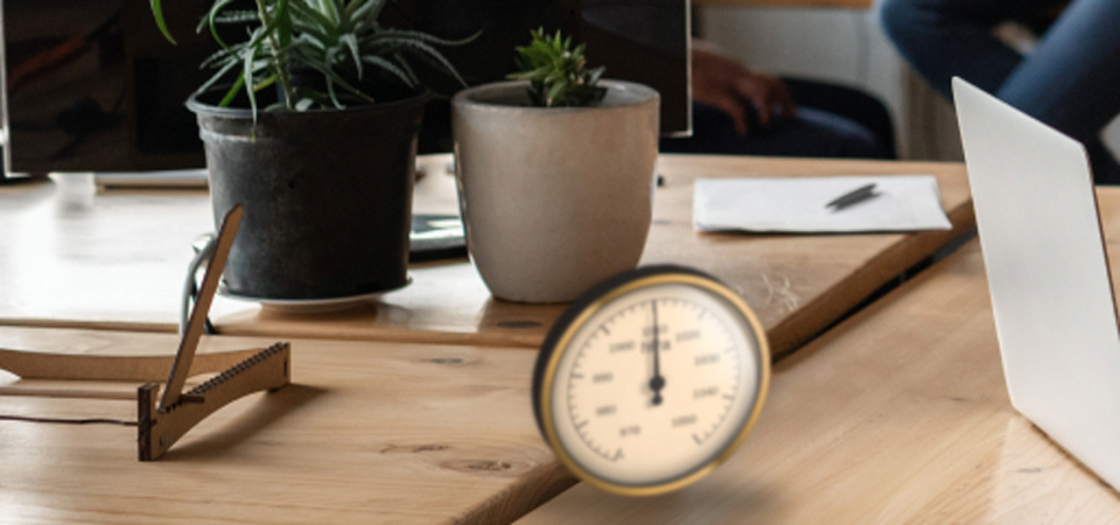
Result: 1010 hPa
